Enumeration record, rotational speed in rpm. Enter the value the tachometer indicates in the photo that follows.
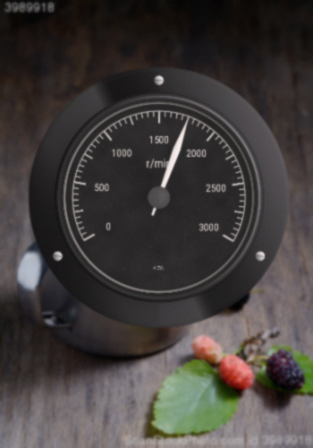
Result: 1750 rpm
